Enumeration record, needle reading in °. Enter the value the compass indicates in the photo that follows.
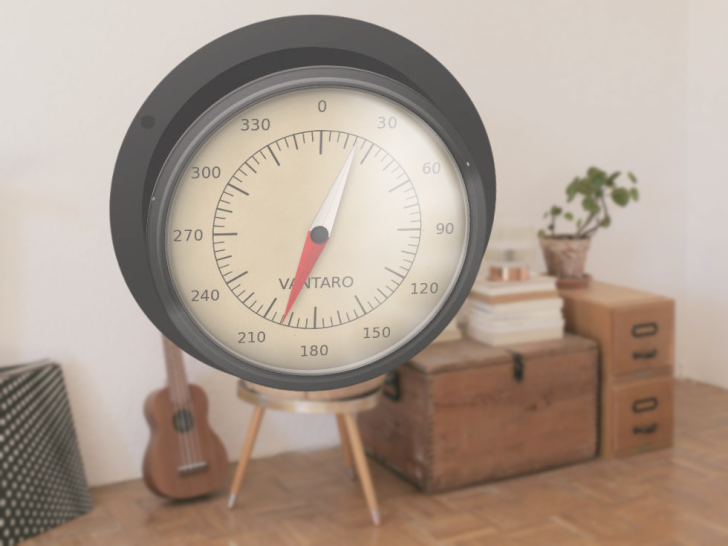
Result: 200 °
